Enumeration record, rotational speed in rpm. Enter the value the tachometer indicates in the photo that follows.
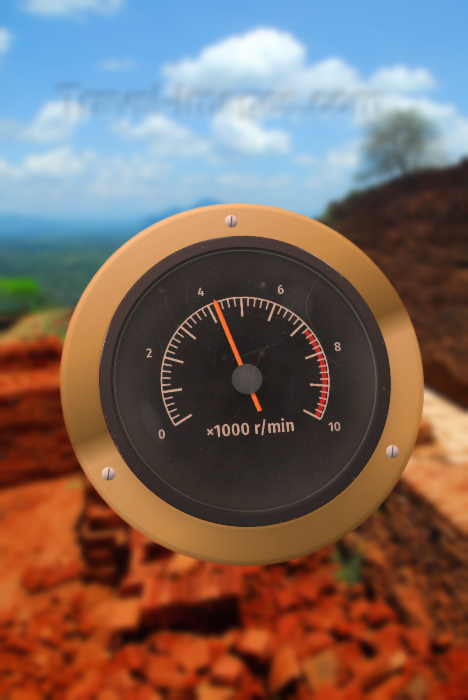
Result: 4200 rpm
